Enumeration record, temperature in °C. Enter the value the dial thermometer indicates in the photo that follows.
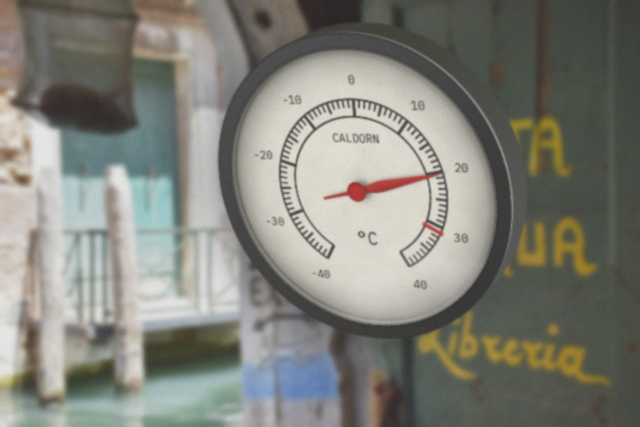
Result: 20 °C
